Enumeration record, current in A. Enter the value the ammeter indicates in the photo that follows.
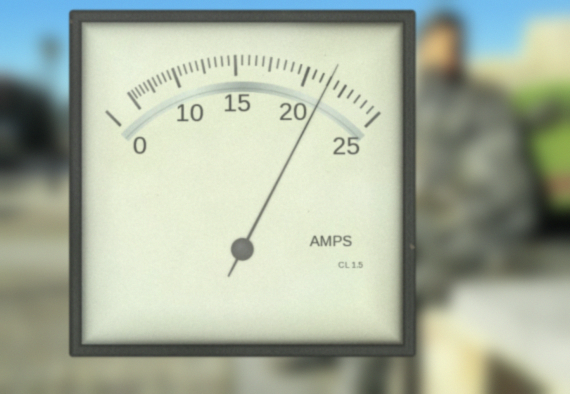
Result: 21.5 A
